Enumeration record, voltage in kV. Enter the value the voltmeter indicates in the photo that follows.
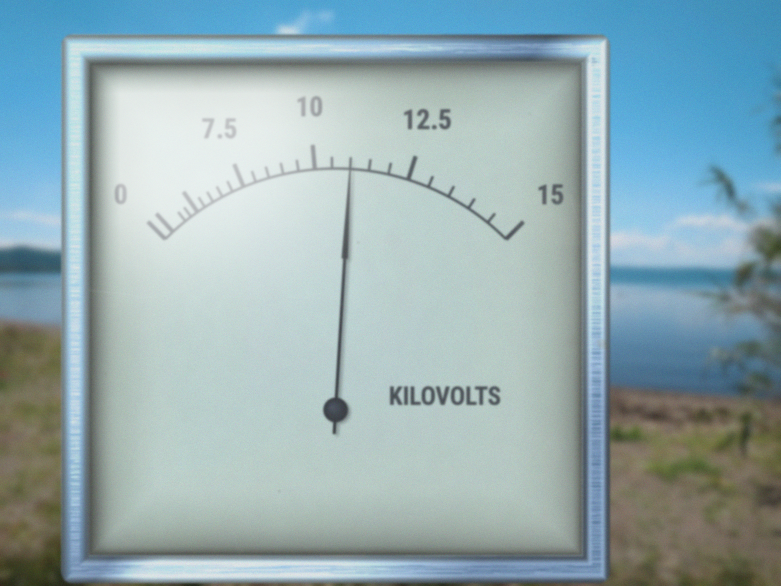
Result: 11 kV
